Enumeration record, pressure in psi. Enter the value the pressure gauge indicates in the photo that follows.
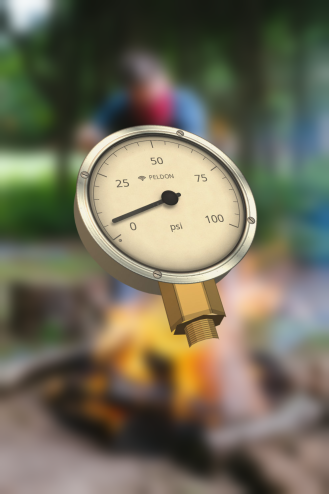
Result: 5 psi
